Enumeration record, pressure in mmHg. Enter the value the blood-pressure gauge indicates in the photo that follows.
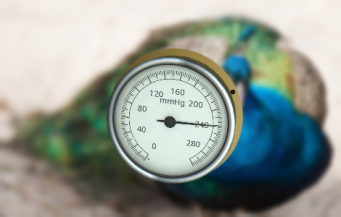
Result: 240 mmHg
